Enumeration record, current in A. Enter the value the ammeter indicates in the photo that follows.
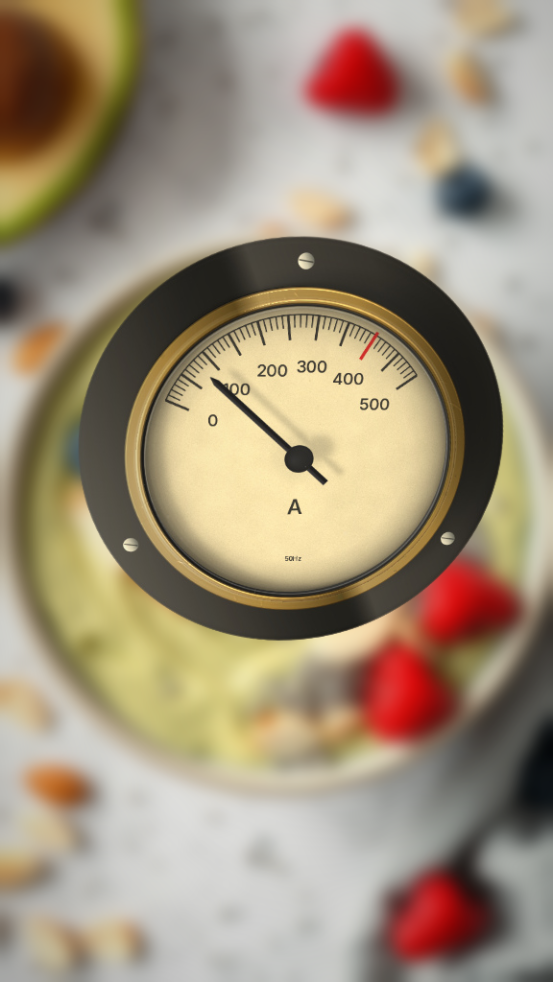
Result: 80 A
